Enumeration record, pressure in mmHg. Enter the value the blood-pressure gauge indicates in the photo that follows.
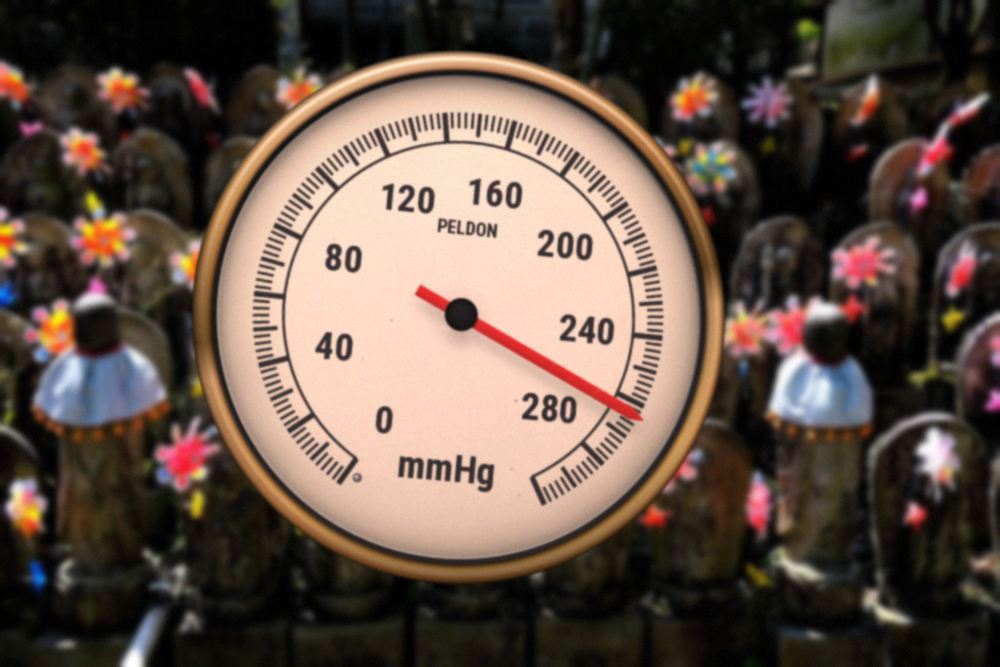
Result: 264 mmHg
